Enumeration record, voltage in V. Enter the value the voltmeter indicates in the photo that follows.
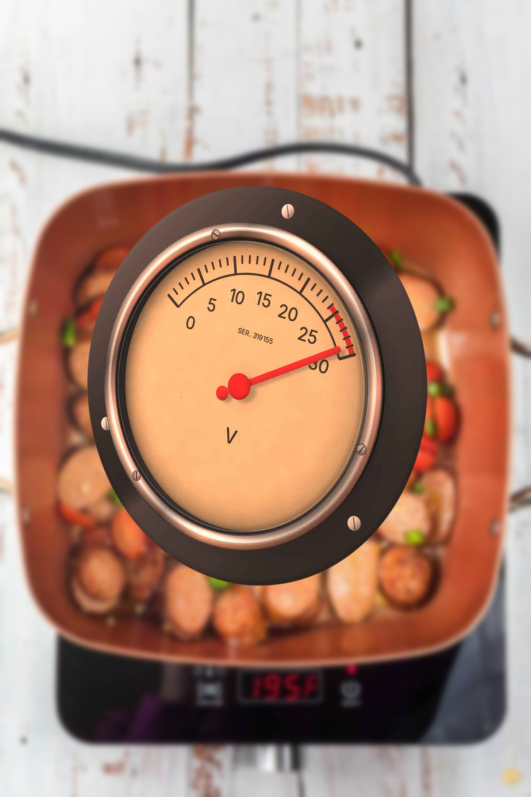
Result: 29 V
